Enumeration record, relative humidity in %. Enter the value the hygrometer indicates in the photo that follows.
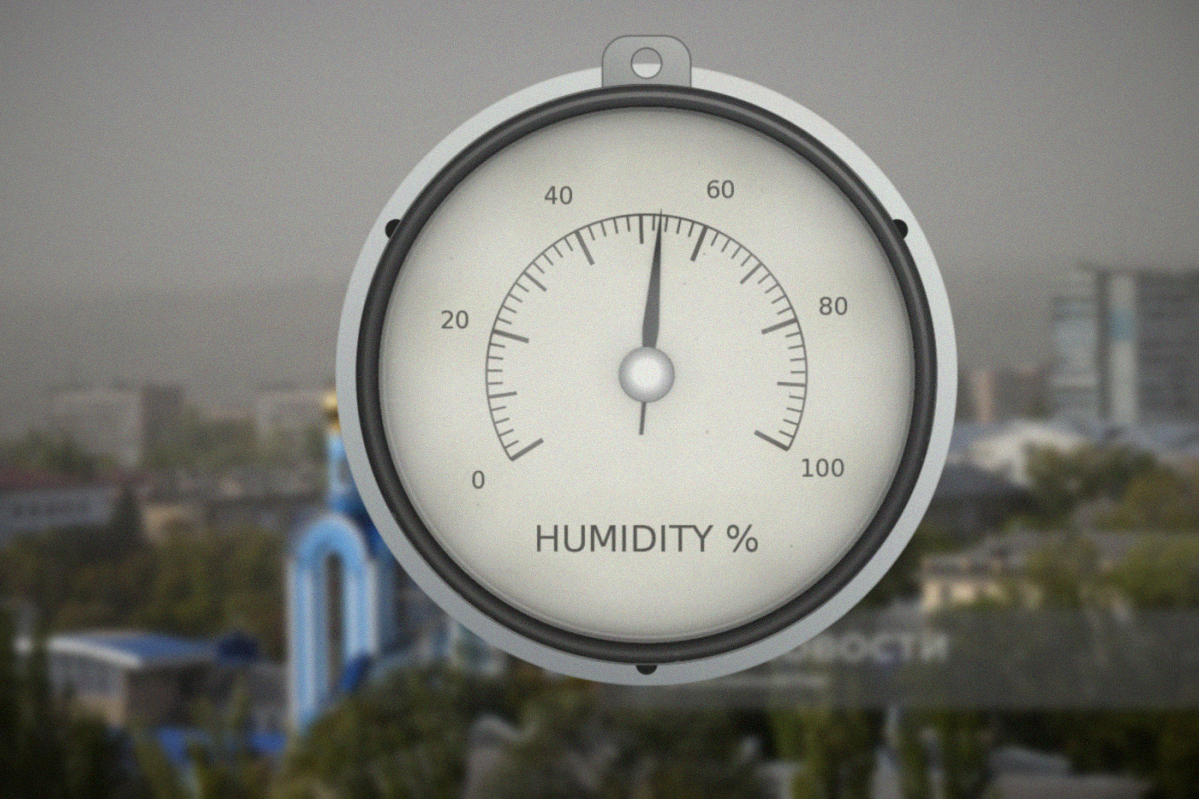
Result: 53 %
